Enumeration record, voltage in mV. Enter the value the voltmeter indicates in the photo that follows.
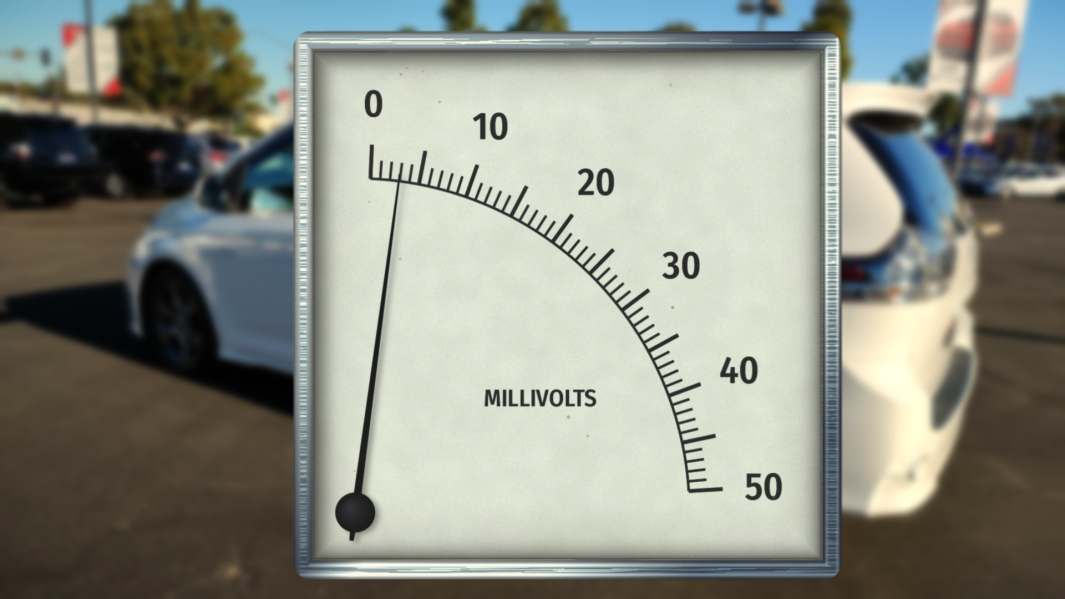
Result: 3 mV
